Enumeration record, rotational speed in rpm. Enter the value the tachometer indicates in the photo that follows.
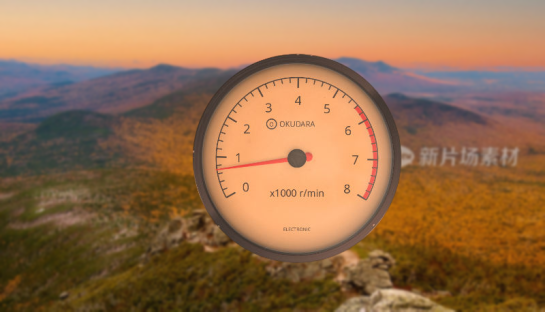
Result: 700 rpm
